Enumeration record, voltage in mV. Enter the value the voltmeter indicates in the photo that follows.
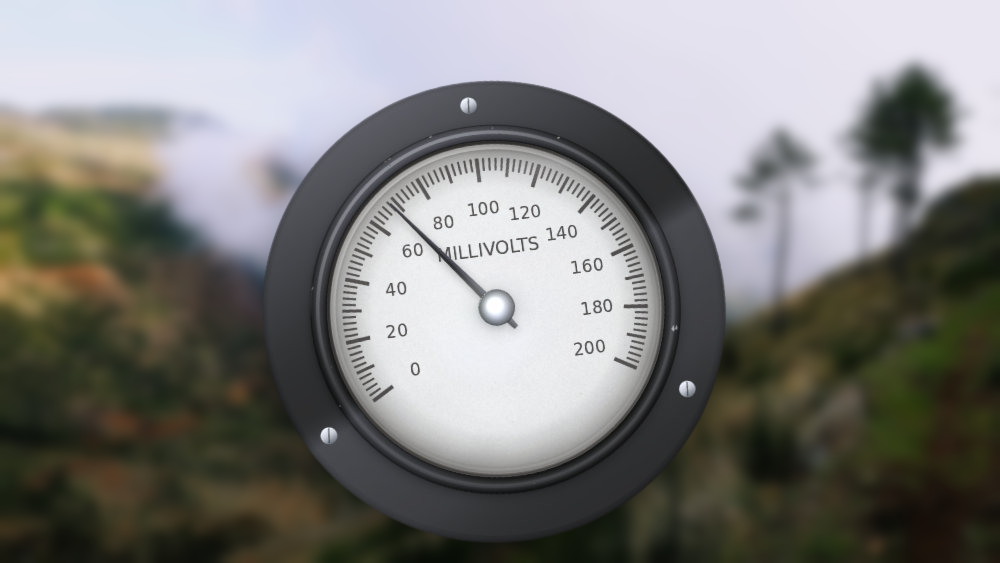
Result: 68 mV
